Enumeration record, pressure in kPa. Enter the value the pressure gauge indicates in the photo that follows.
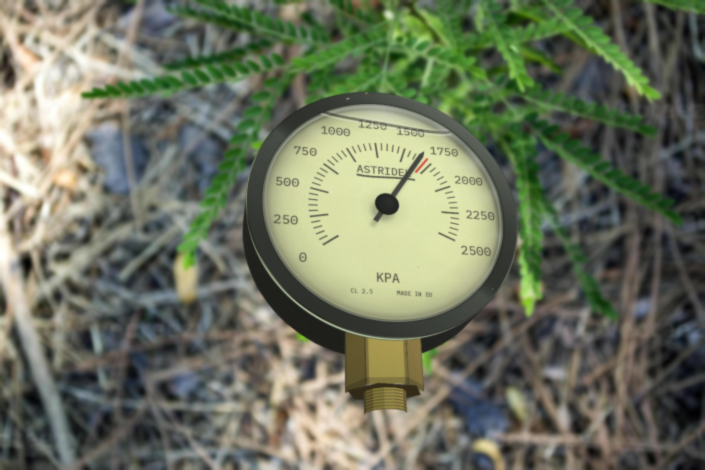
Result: 1650 kPa
